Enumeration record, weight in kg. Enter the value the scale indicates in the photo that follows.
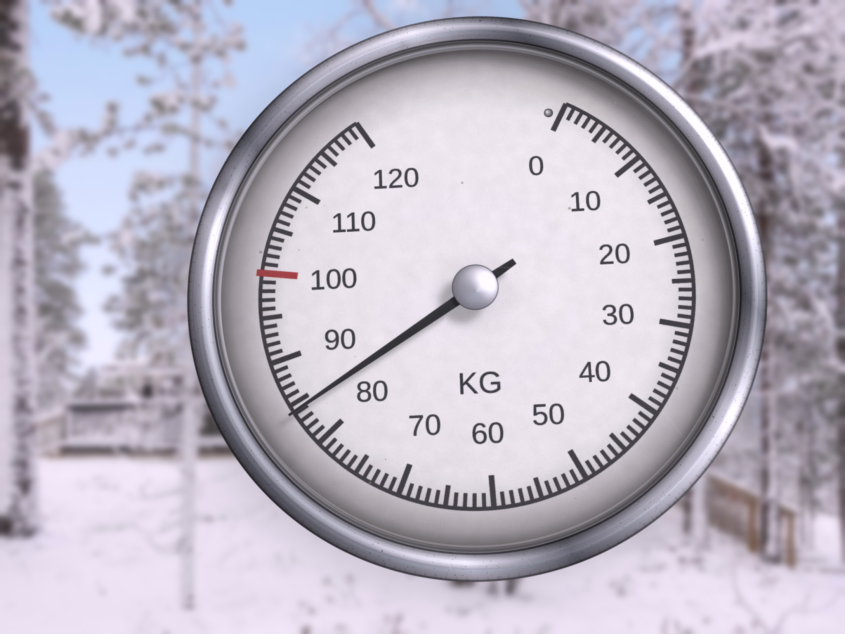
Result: 84 kg
